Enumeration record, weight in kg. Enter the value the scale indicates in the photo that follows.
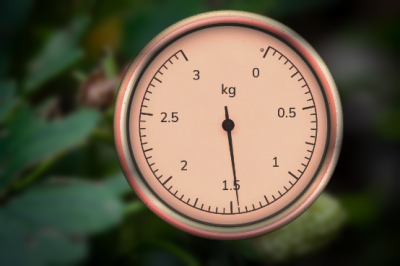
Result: 1.45 kg
